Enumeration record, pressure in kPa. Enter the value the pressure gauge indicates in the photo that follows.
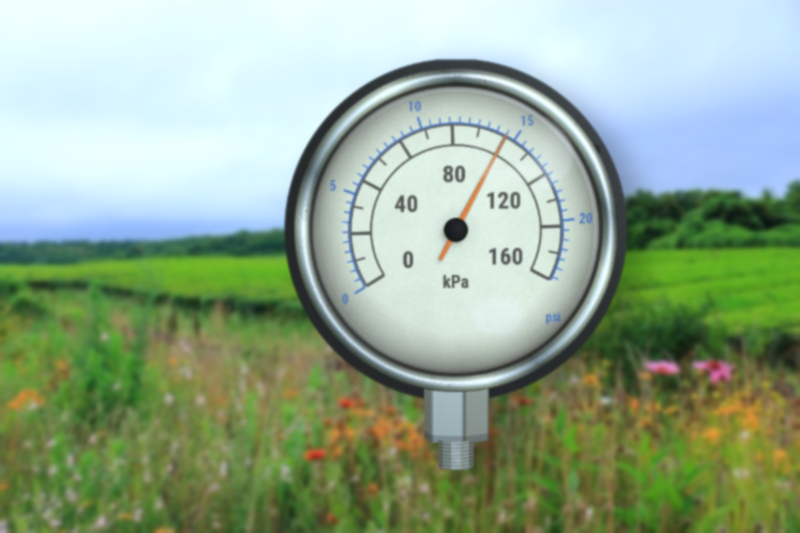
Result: 100 kPa
